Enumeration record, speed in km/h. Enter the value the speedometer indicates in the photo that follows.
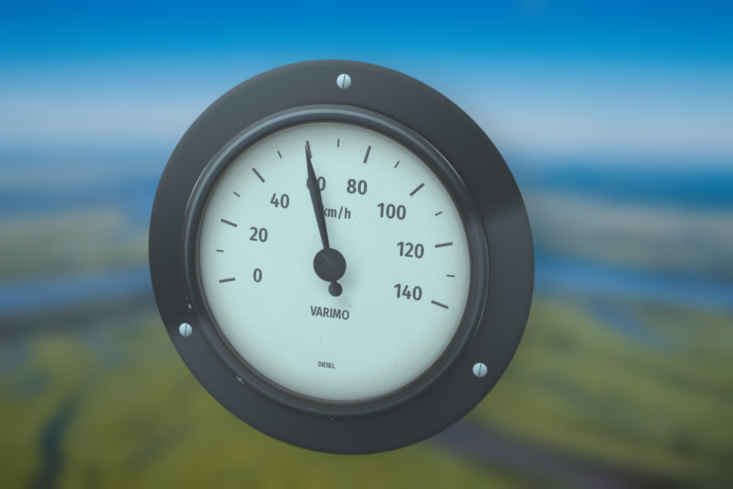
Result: 60 km/h
